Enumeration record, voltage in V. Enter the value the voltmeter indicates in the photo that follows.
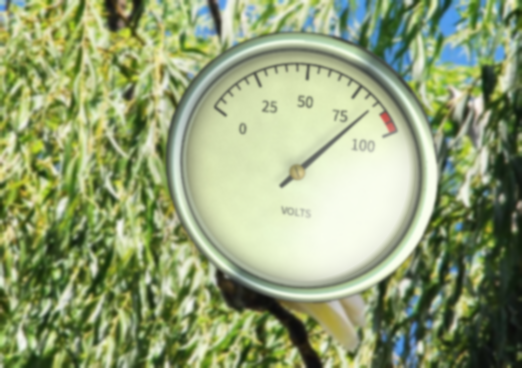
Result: 85 V
